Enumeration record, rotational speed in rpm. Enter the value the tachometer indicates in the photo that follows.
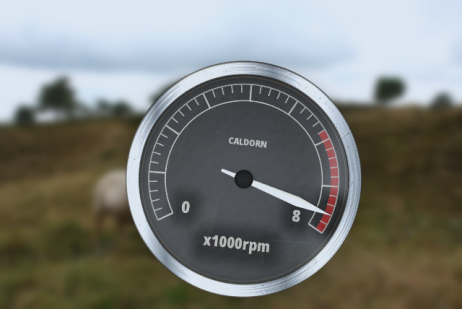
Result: 7600 rpm
